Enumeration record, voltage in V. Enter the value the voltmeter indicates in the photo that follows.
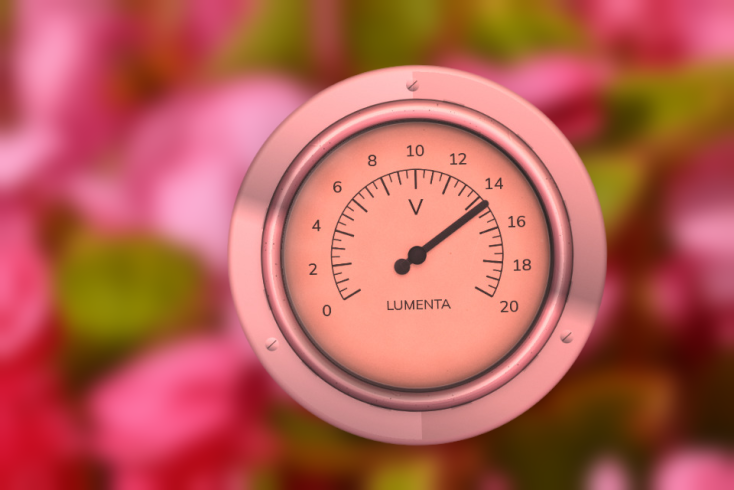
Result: 14.5 V
